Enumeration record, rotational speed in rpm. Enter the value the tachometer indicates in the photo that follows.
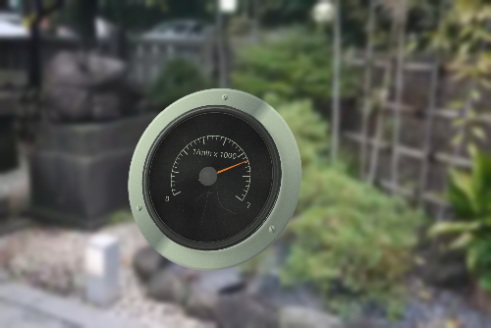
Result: 5400 rpm
